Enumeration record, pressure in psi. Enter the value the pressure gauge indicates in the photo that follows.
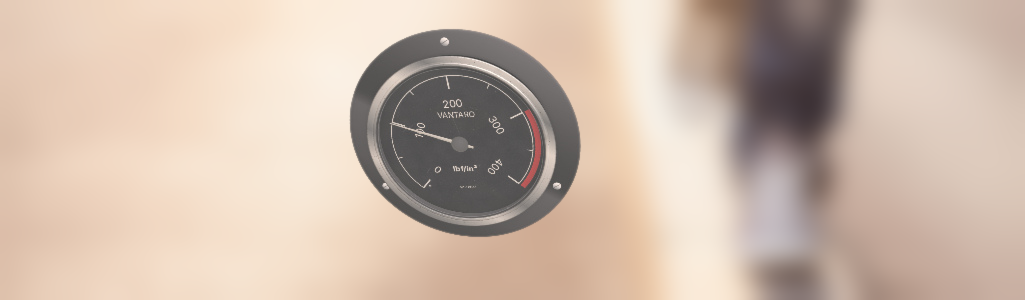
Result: 100 psi
